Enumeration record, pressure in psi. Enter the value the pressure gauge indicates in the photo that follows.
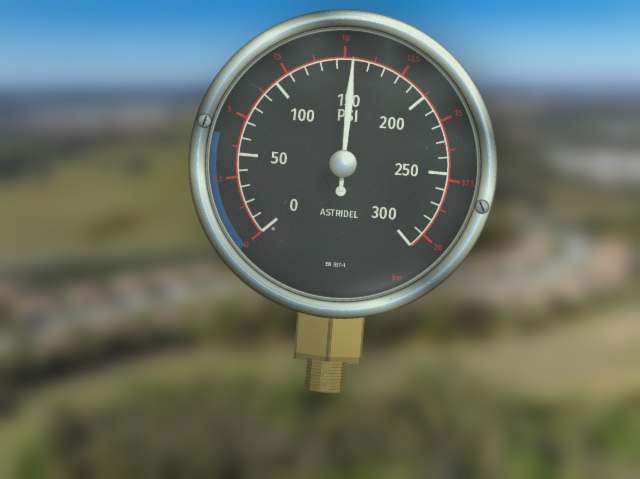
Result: 150 psi
